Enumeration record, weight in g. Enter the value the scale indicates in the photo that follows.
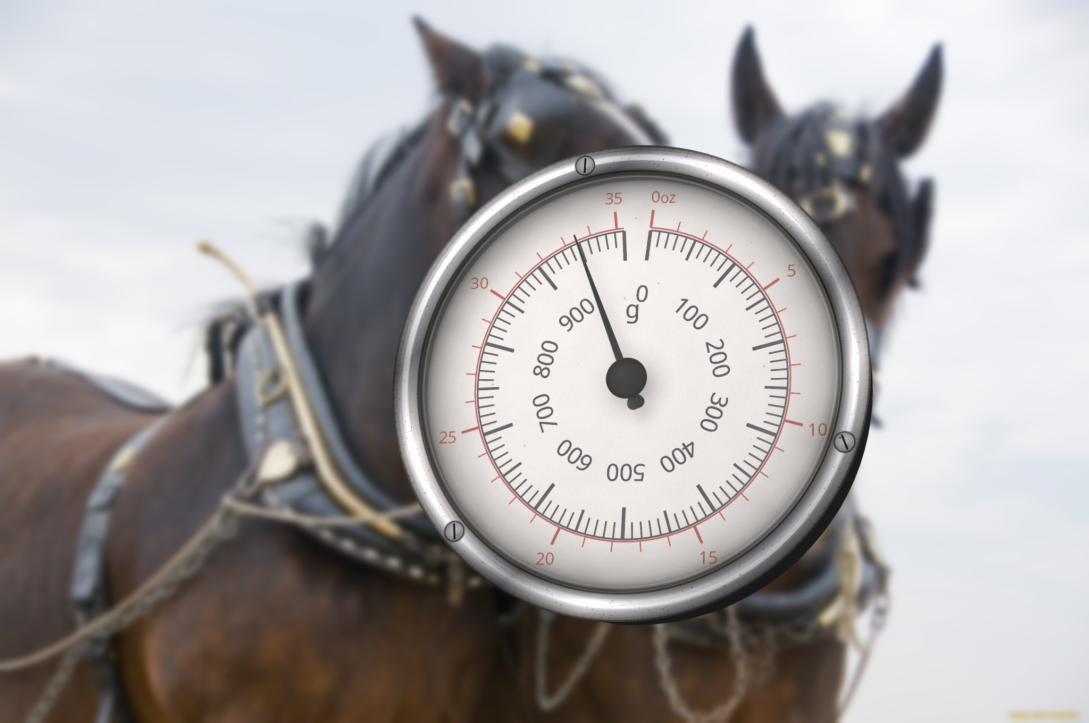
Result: 950 g
